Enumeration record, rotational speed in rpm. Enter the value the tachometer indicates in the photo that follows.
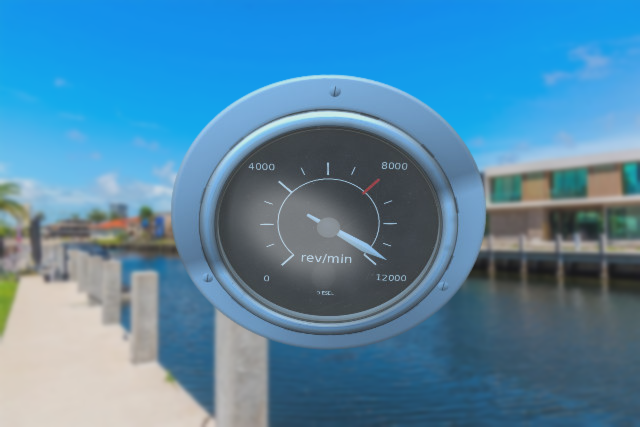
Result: 11500 rpm
